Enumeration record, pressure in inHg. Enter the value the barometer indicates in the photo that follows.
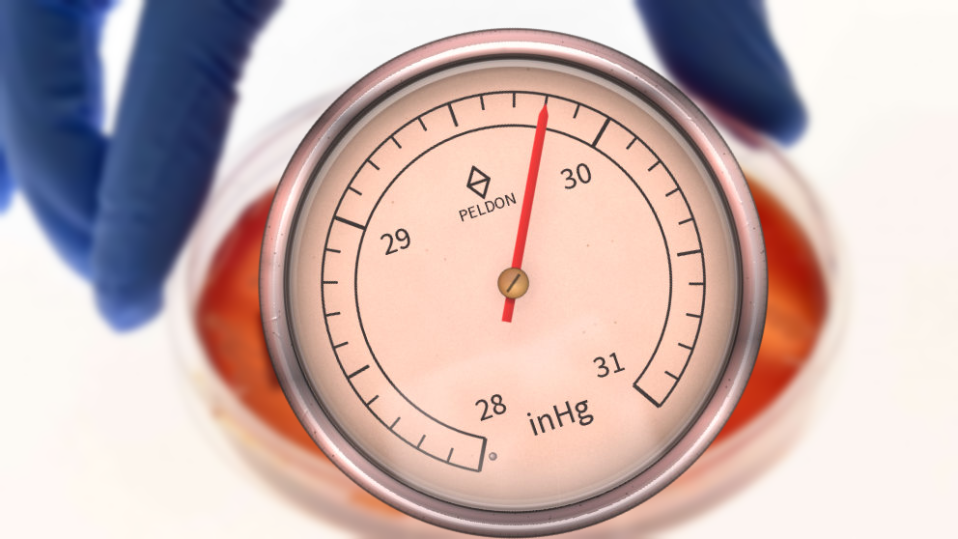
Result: 29.8 inHg
